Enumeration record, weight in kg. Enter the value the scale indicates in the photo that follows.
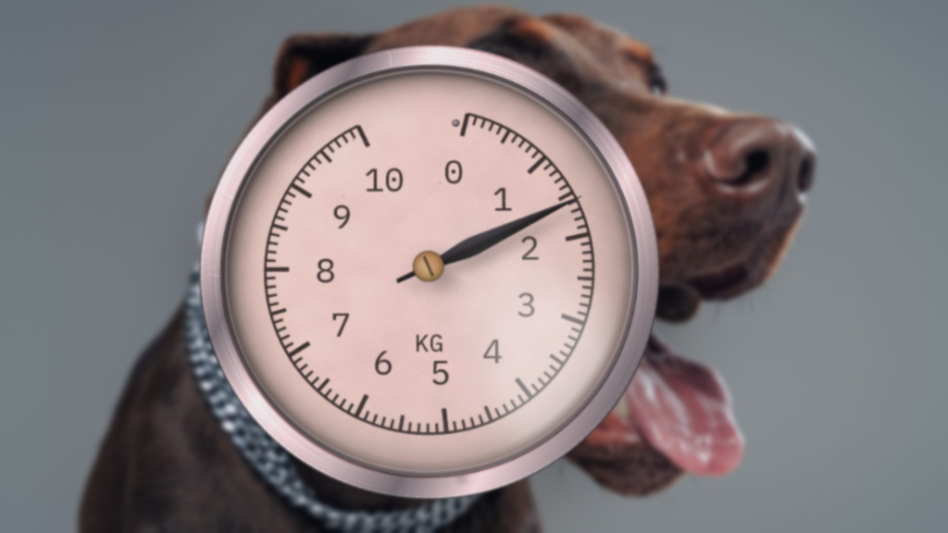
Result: 1.6 kg
